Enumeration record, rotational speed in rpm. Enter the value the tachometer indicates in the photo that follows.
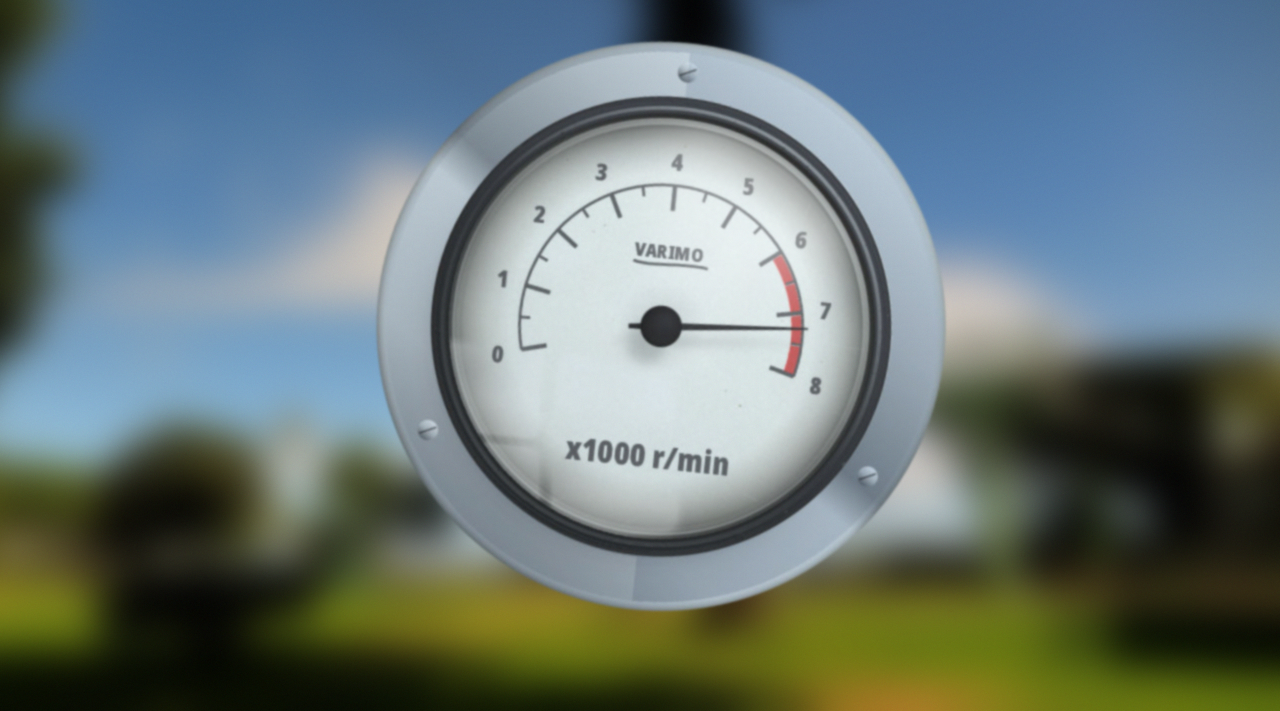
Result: 7250 rpm
